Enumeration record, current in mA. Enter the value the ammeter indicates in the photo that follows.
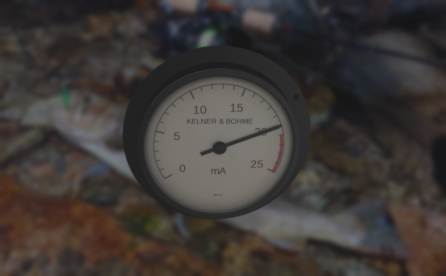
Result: 20 mA
